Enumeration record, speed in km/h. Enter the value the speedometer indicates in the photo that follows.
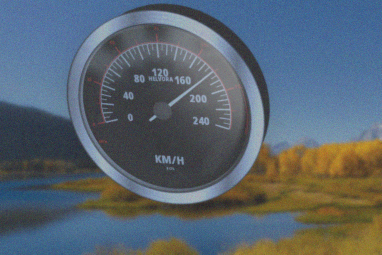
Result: 180 km/h
